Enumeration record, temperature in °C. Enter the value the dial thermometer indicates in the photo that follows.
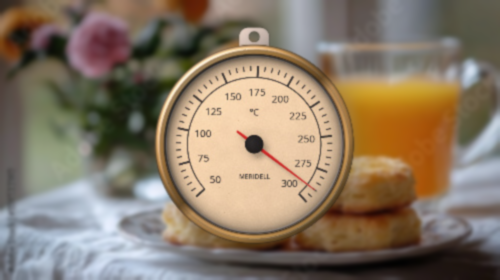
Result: 290 °C
